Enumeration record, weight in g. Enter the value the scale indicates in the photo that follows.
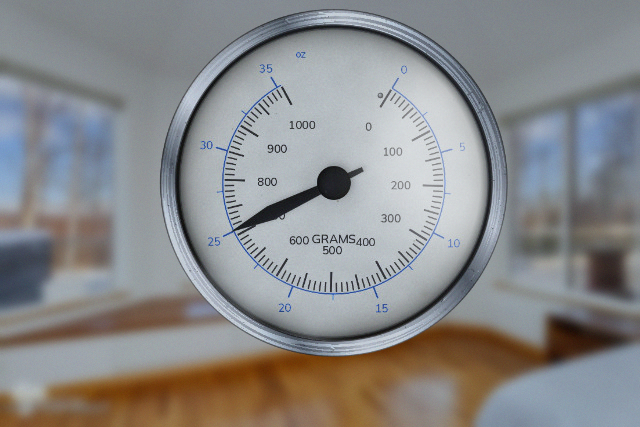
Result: 710 g
